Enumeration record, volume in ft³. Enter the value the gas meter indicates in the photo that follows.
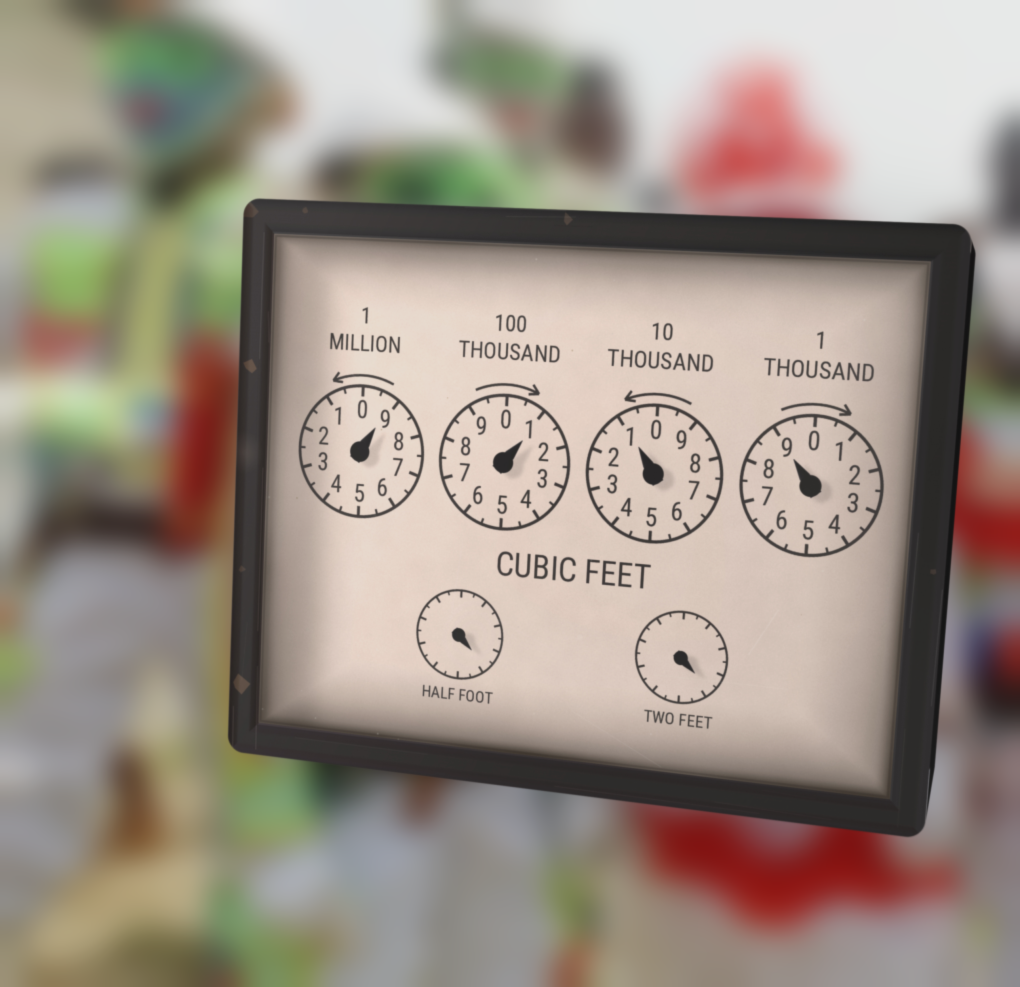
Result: 910900 ft³
